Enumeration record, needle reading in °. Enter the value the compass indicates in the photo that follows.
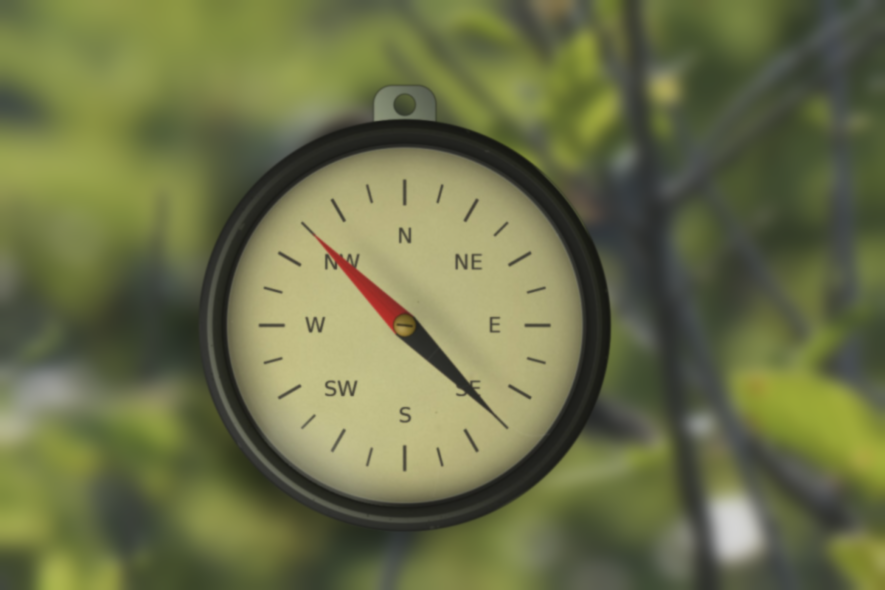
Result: 315 °
